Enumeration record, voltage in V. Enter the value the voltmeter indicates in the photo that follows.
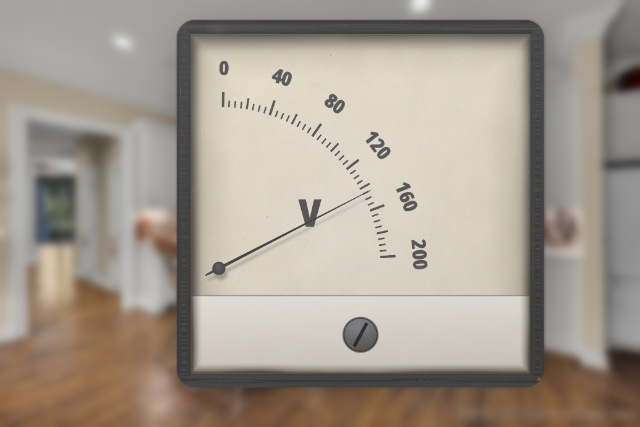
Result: 145 V
